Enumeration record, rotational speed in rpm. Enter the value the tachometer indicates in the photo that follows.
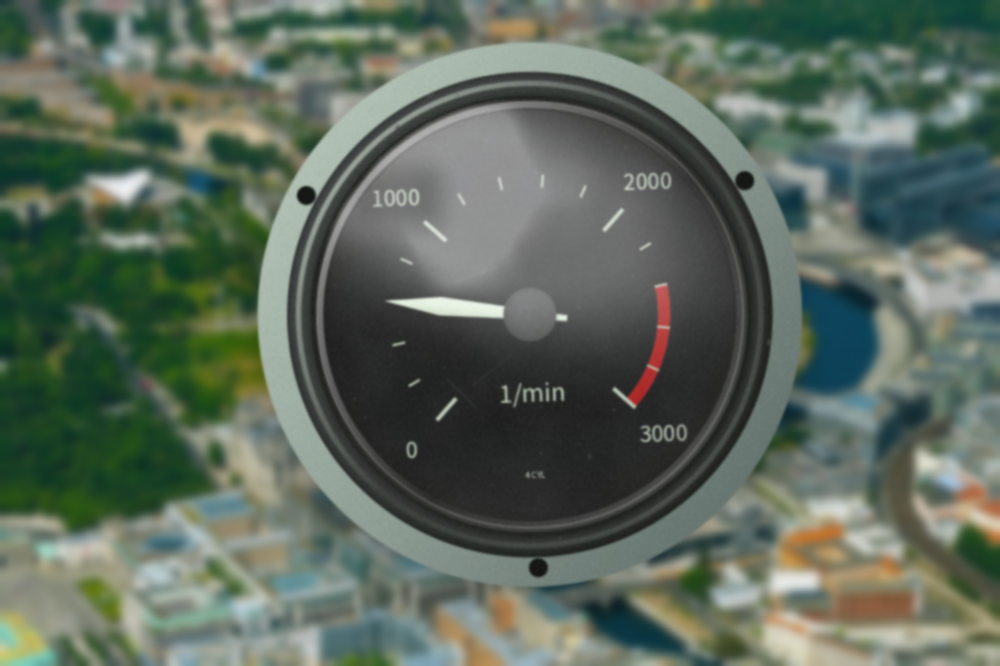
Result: 600 rpm
